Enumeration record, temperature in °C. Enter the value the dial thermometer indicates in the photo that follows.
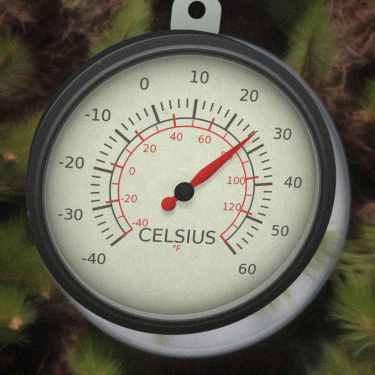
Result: 26 °C
